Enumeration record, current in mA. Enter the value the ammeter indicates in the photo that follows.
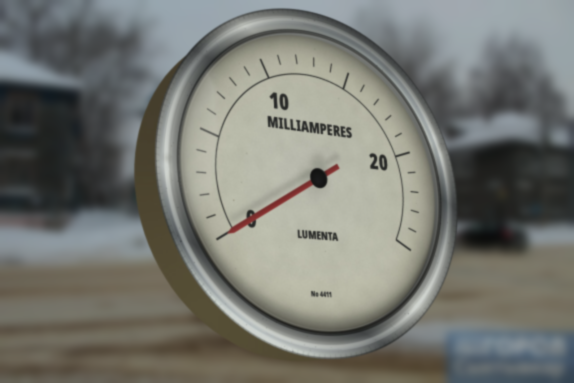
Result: 0 mA
